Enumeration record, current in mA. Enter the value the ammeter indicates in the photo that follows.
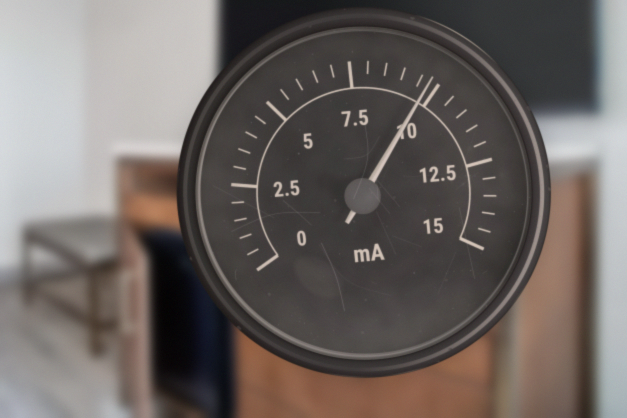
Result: 9.75 mA
